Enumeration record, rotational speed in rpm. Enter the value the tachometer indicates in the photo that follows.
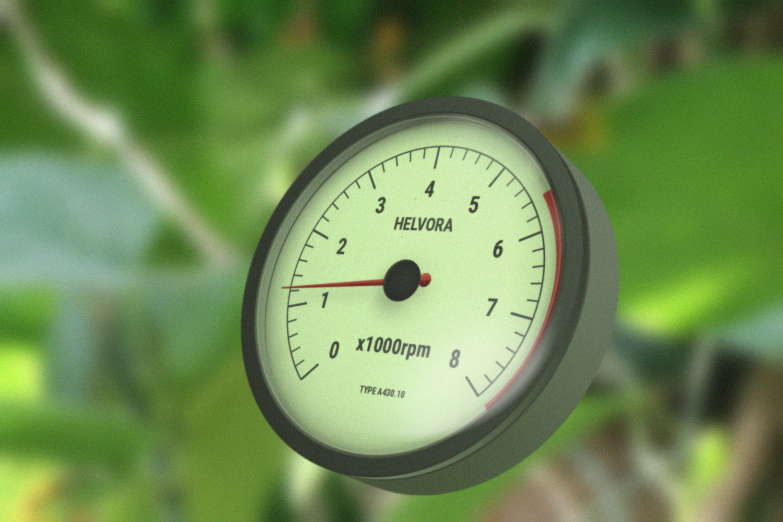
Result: 1200 rpm
